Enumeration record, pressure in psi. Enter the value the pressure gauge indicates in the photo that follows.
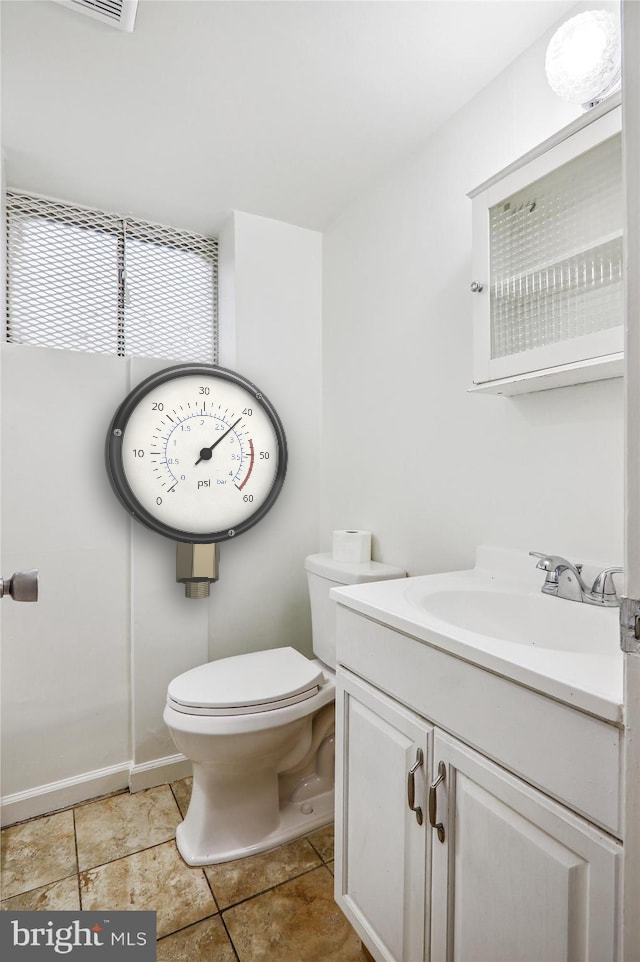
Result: 40 psi
